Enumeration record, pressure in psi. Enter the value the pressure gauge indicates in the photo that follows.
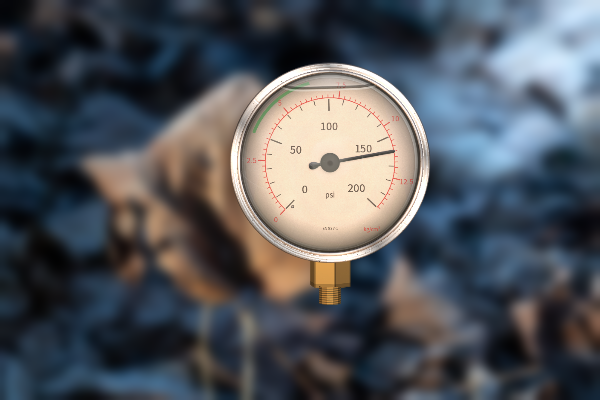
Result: 160 psi
